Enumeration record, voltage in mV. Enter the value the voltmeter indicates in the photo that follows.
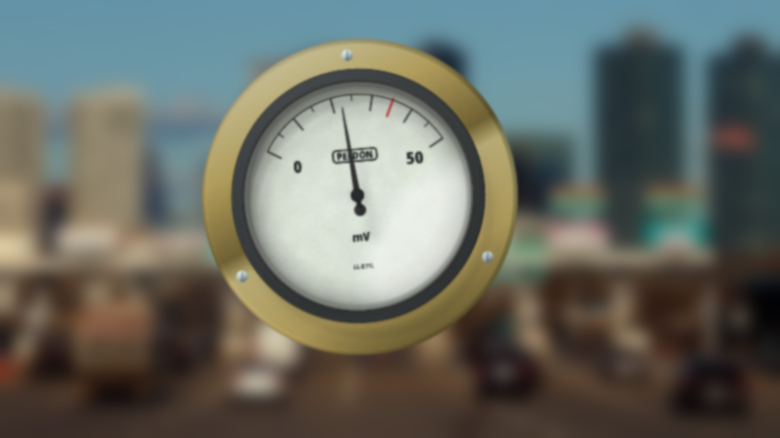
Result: 22.5 mV
